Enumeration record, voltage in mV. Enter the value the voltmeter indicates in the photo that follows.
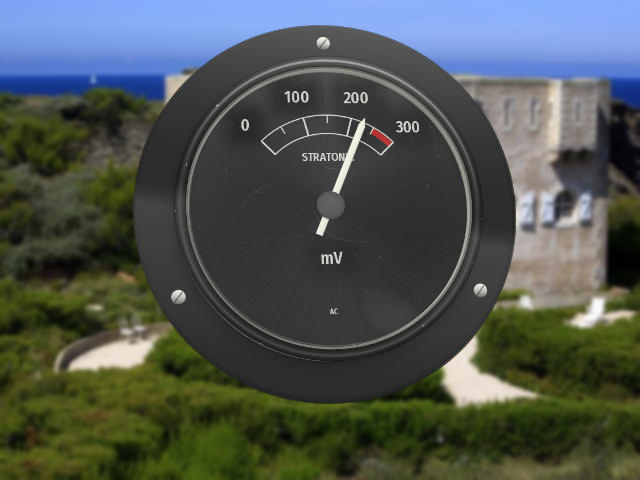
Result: 225 mV
